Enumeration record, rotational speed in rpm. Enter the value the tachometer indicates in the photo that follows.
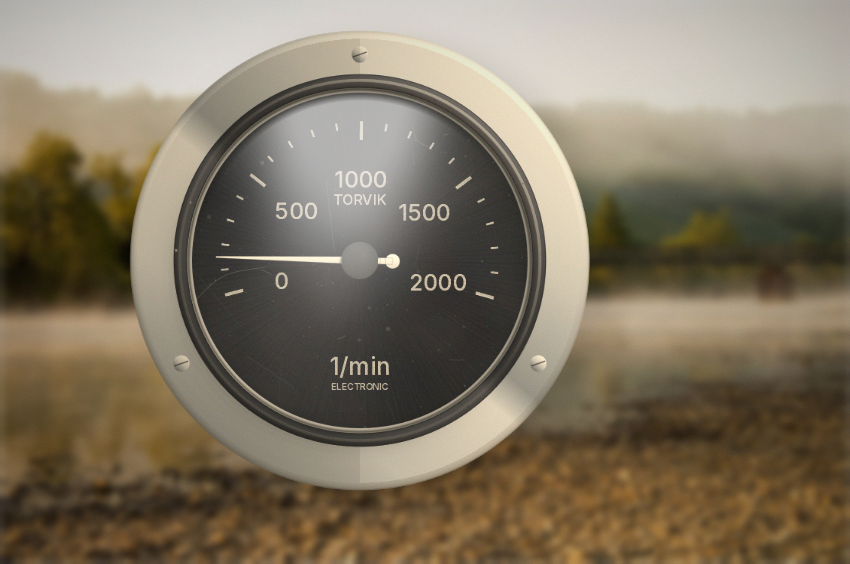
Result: 150 rpm
